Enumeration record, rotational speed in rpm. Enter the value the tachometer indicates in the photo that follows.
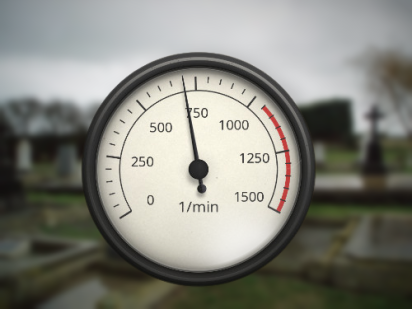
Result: 700 rpm
